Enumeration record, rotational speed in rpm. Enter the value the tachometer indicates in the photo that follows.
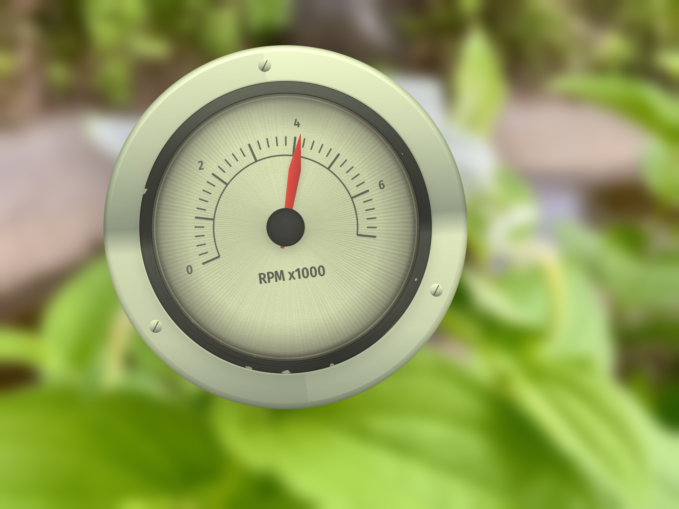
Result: 4100 rpm
